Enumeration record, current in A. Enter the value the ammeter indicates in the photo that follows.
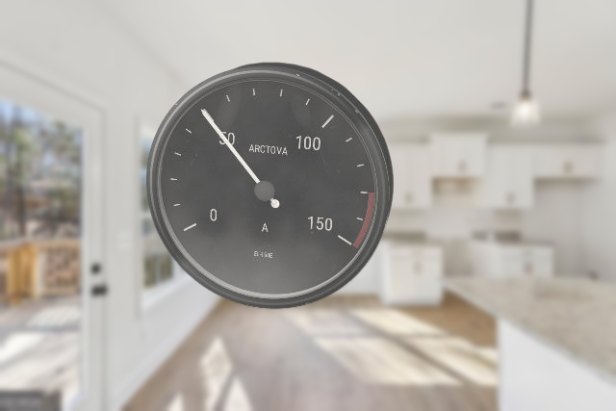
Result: 50 A
